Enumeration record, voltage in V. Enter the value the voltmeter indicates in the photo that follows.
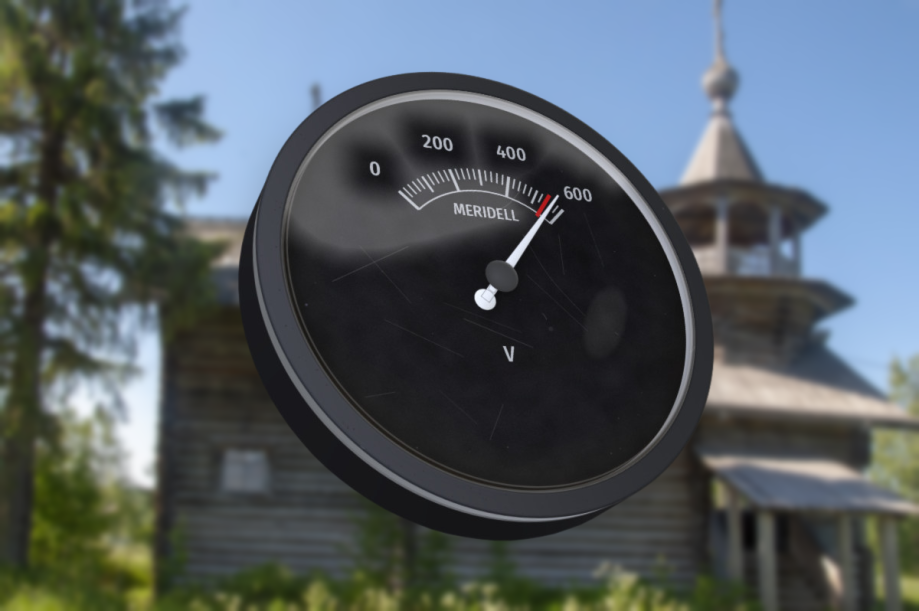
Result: 560 V
